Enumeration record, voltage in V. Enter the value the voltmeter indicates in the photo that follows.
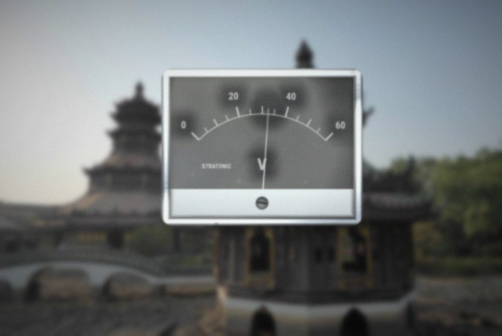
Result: 32.5 V
